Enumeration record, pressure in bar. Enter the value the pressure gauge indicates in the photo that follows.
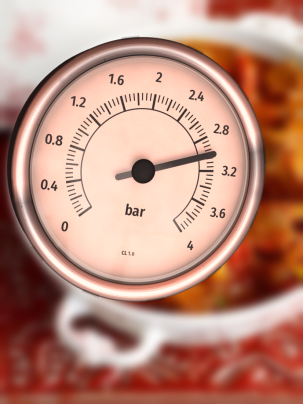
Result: 3 bar
